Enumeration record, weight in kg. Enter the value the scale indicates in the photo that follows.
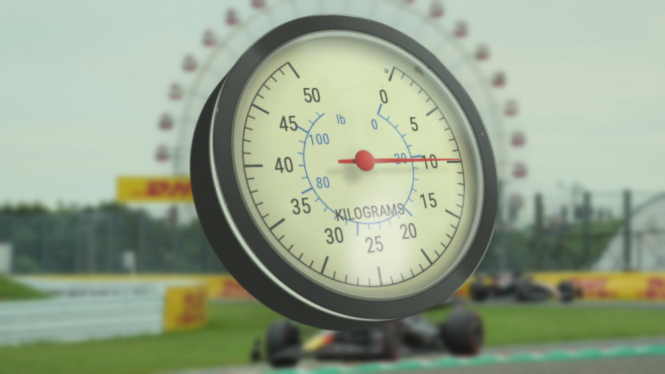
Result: 10 kg
